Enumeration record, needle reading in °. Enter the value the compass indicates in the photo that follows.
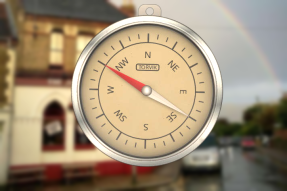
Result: 300 °
